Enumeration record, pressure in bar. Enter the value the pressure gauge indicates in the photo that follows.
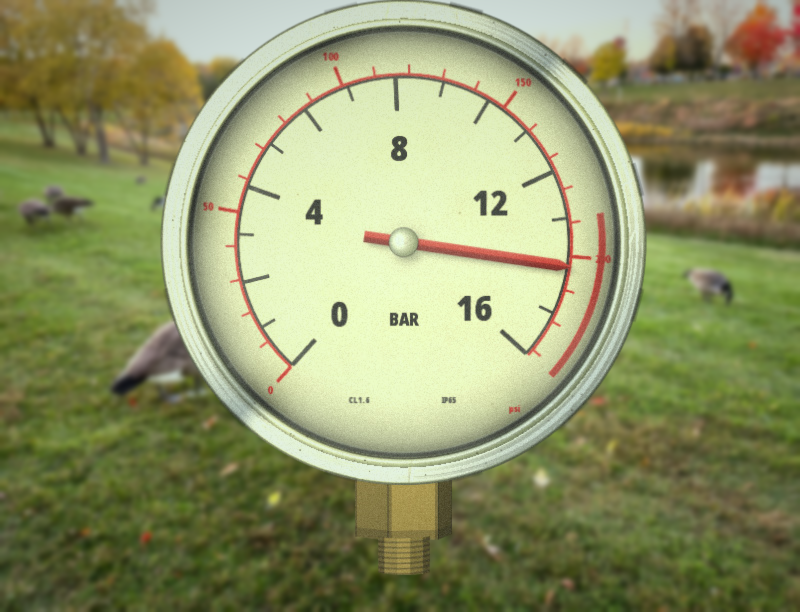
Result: 14 bar
